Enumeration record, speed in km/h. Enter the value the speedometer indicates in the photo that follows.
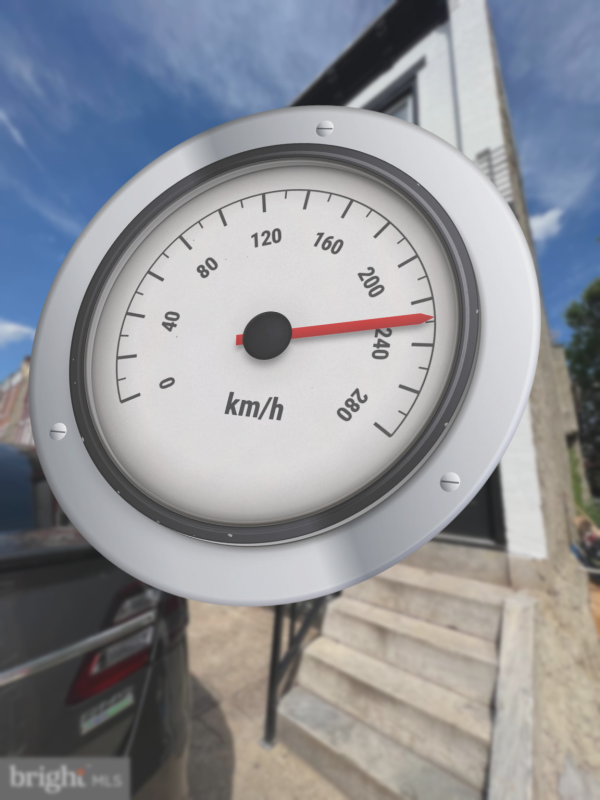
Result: 230 km/h
